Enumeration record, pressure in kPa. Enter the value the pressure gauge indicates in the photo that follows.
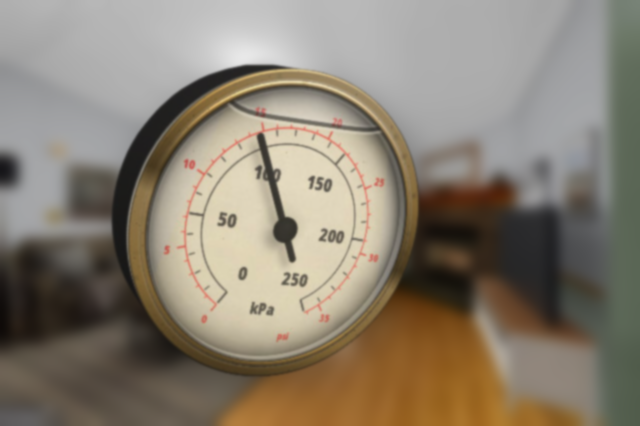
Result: 100 kPa
